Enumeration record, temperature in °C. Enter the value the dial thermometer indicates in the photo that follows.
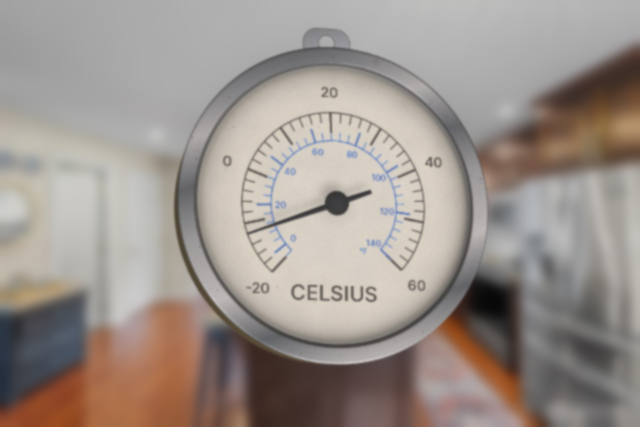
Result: -12 °C
